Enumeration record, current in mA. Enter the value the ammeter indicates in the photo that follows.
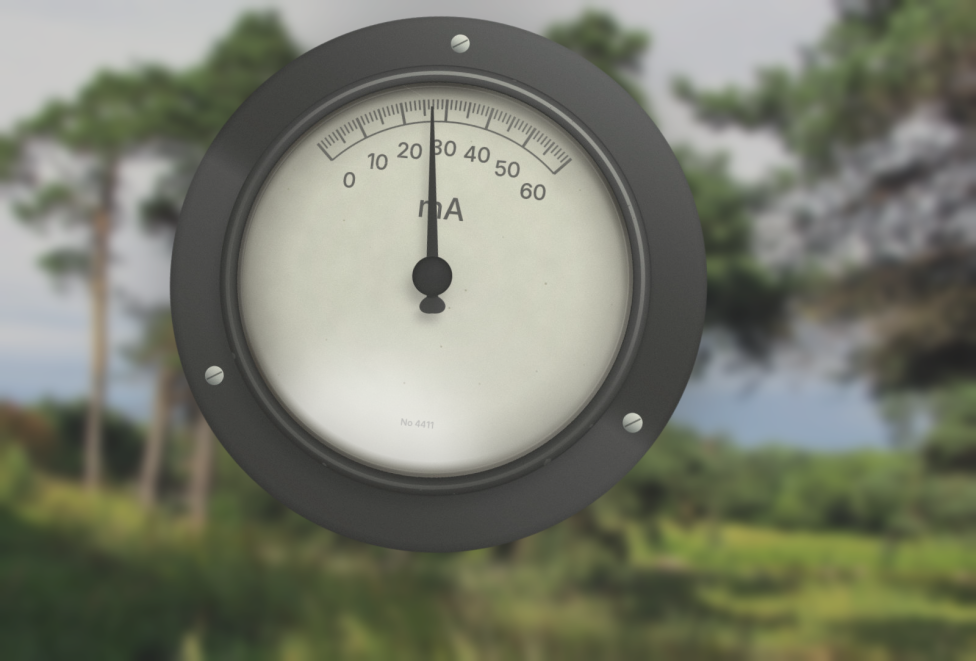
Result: 27 mA
